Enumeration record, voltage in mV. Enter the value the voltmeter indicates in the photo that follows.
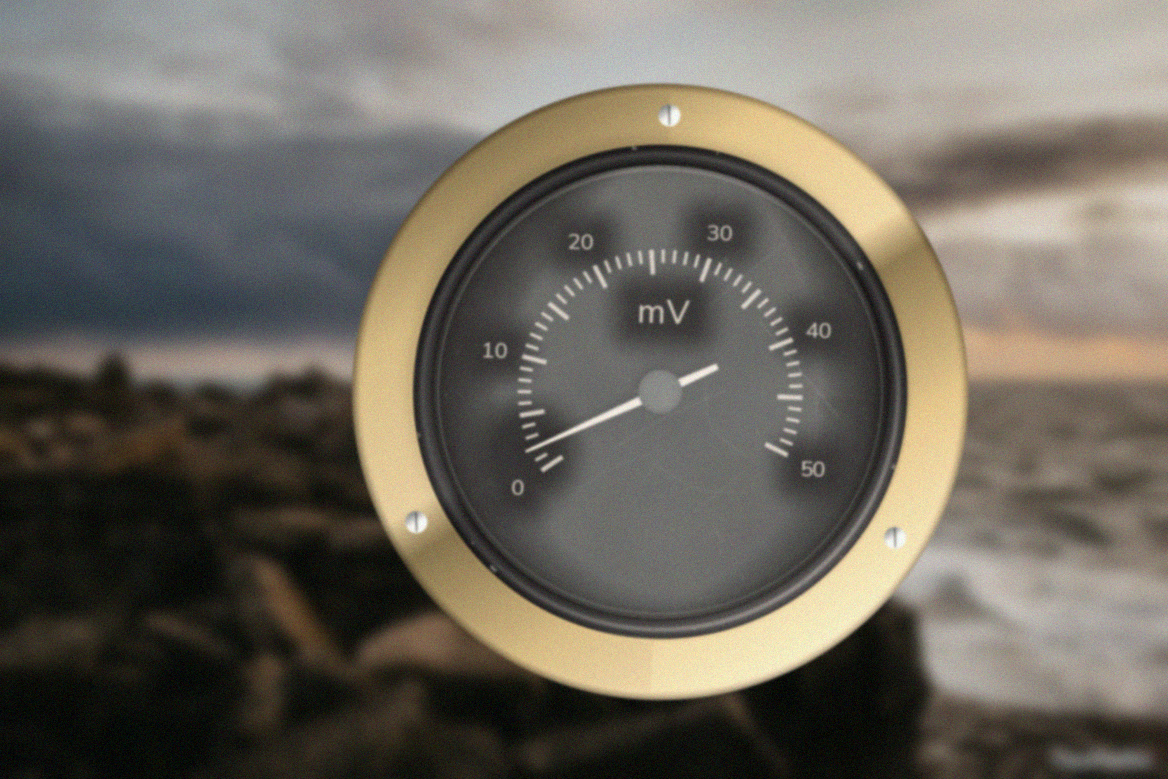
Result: 2 mV
